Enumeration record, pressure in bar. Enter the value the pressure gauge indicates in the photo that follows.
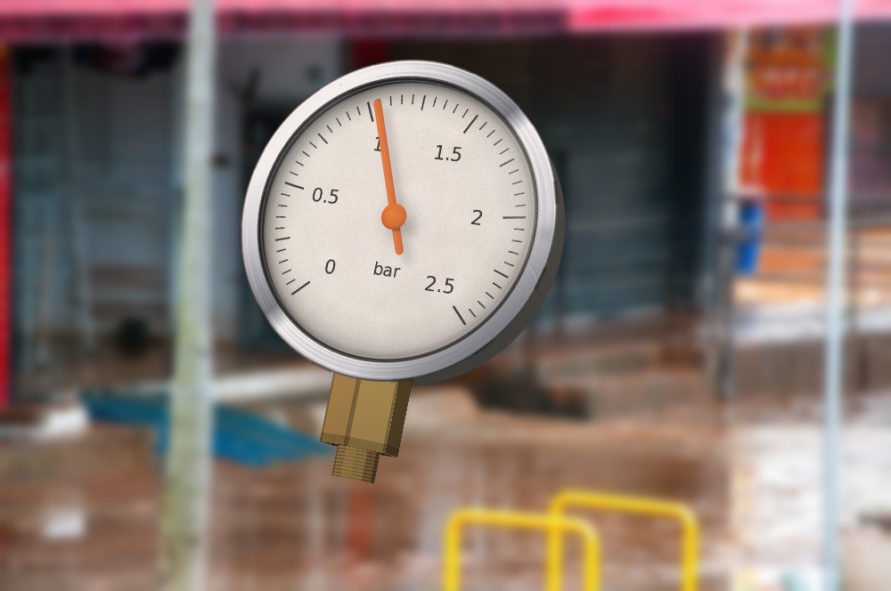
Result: 1.05 bar
